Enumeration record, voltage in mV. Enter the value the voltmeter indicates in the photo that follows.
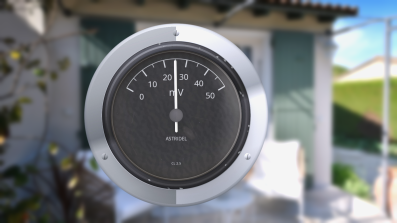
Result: 25 mV
